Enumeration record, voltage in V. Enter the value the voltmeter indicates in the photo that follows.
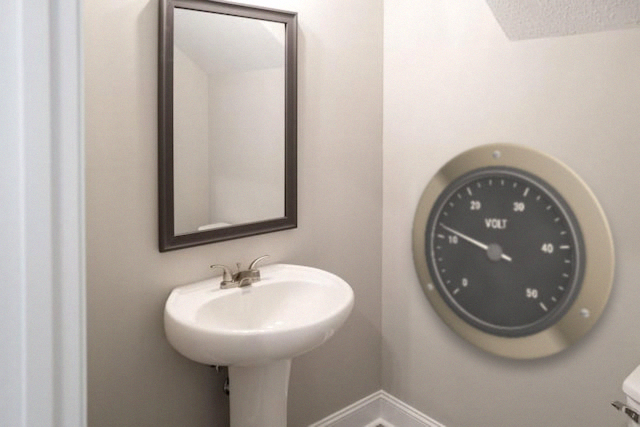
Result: 12 V
